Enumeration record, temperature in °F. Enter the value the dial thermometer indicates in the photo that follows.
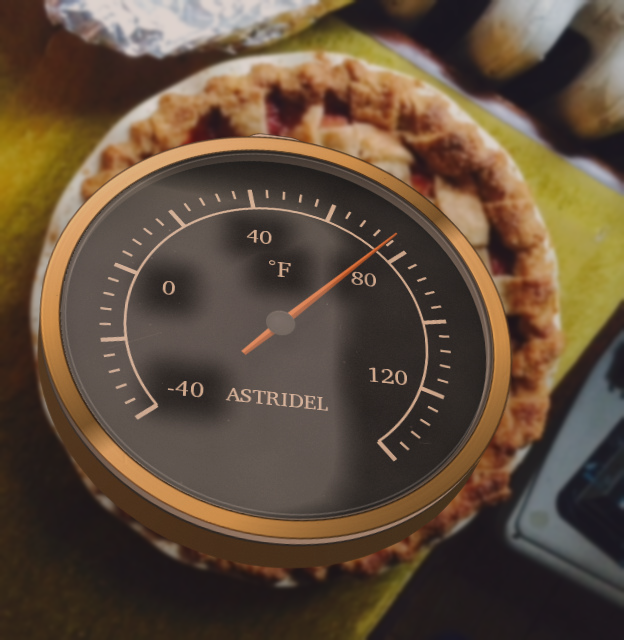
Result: 76 °F
